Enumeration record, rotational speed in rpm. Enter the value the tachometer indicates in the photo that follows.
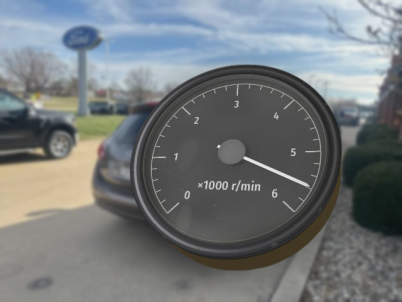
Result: 5600 rpm
